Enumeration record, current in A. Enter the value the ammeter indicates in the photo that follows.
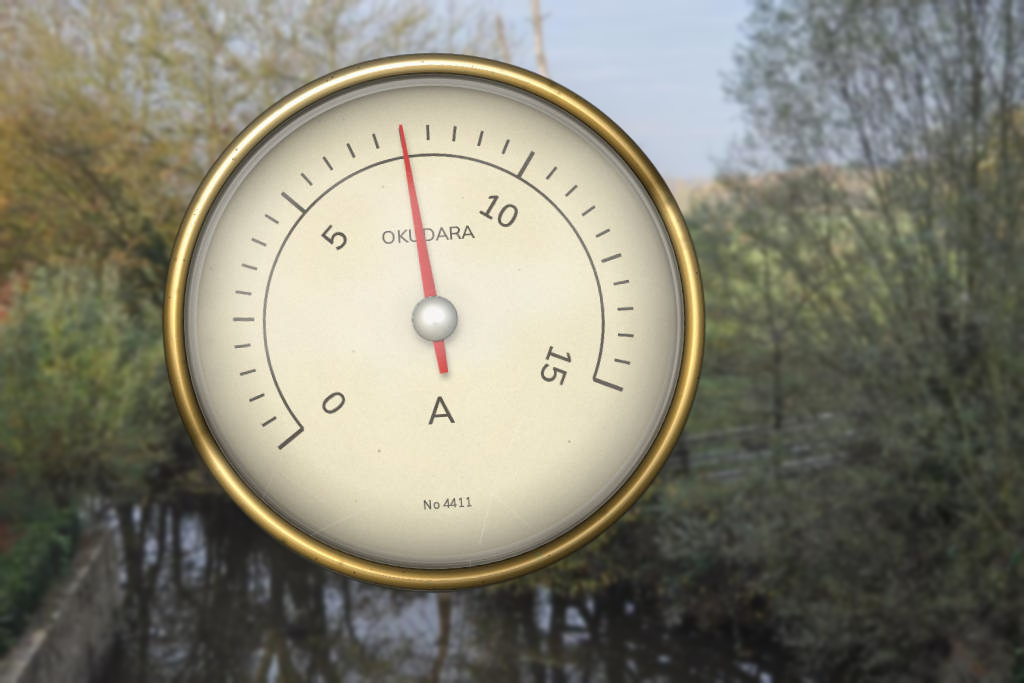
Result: 7.5 A
